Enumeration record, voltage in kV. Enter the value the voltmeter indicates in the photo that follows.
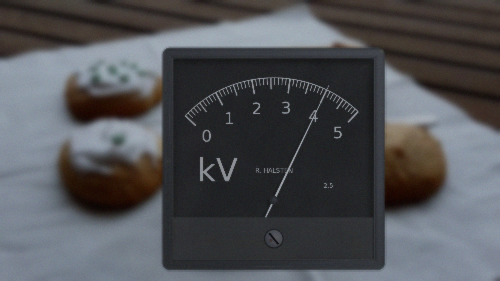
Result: 4 kV
